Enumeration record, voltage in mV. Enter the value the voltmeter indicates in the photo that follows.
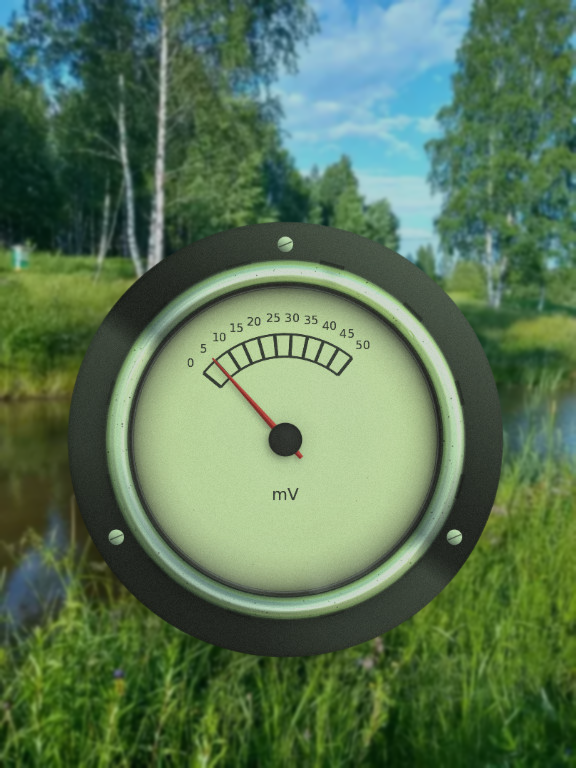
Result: 5 mV
